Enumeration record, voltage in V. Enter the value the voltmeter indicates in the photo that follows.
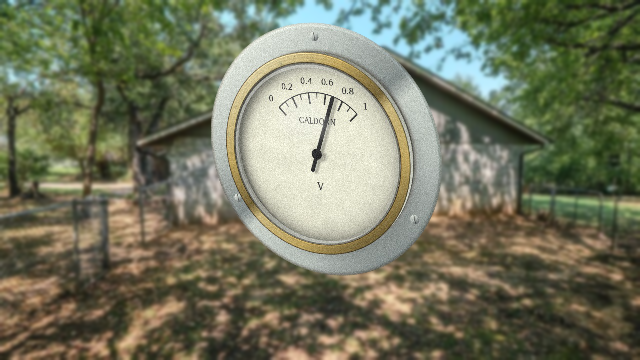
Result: 0.7 V
